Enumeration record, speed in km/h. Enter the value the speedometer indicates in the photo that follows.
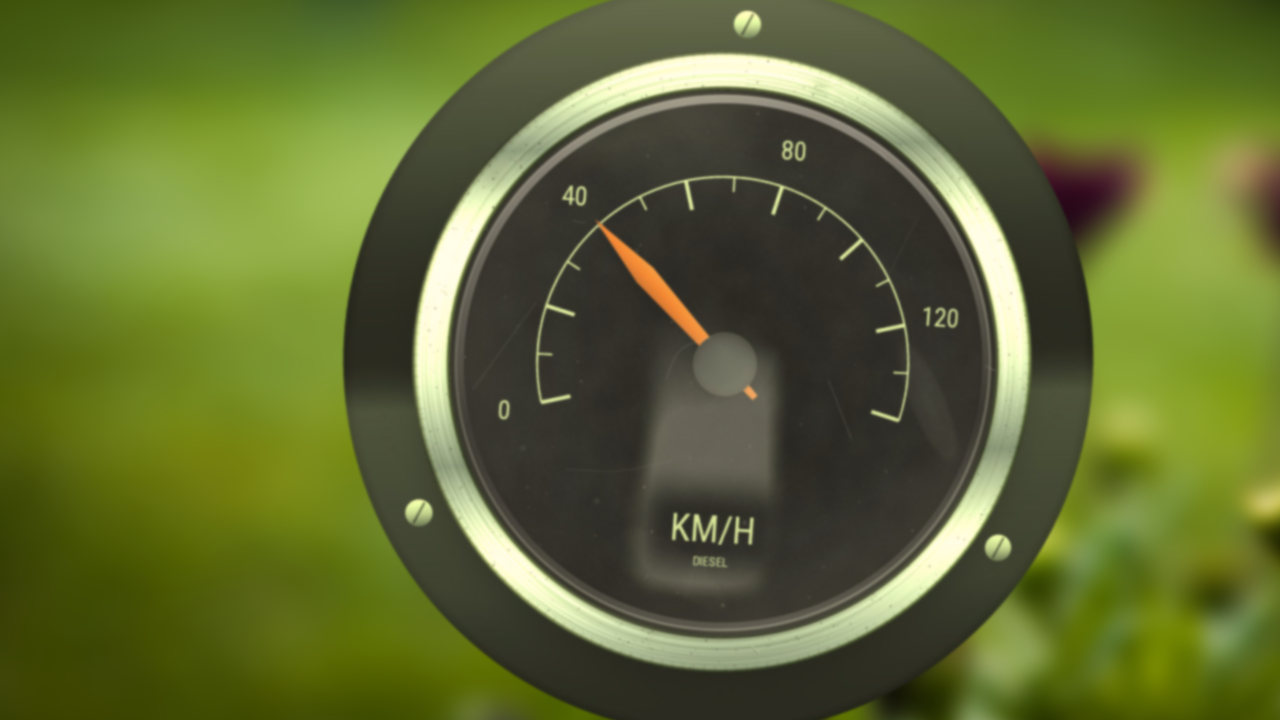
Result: 40 km/h
